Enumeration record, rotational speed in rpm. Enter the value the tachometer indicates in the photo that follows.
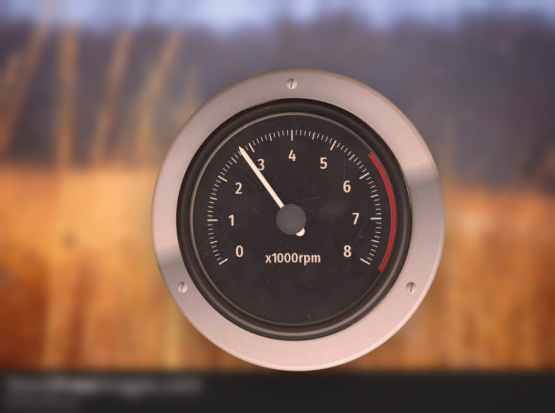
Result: 2800 rpm
